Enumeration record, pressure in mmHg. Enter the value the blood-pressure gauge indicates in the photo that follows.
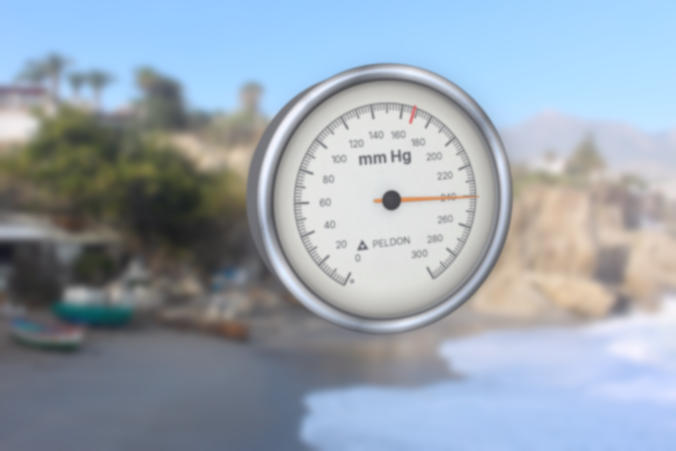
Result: 240 mmHg
